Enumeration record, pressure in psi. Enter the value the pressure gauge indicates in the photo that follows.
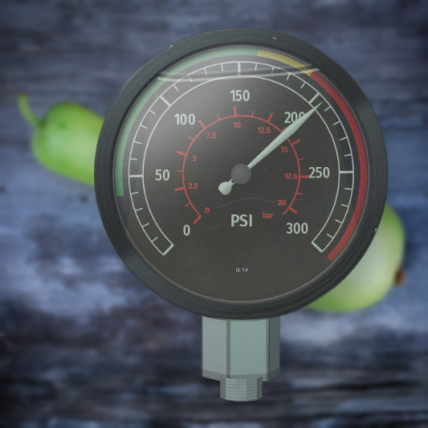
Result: 205 psi
